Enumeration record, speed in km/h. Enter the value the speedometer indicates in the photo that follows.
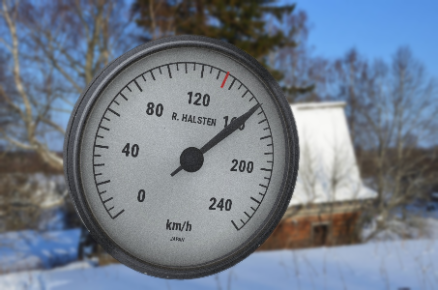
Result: 160 km/h
